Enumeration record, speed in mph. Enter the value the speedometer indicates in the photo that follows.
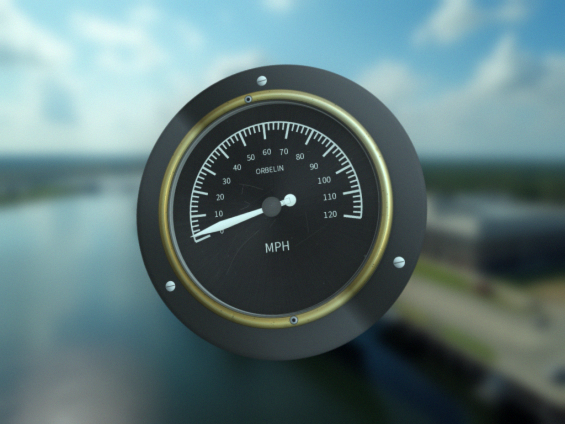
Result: 2 mph
